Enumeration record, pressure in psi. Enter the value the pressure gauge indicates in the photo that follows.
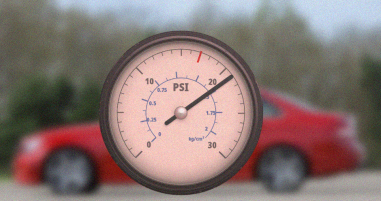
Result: 21 psi
